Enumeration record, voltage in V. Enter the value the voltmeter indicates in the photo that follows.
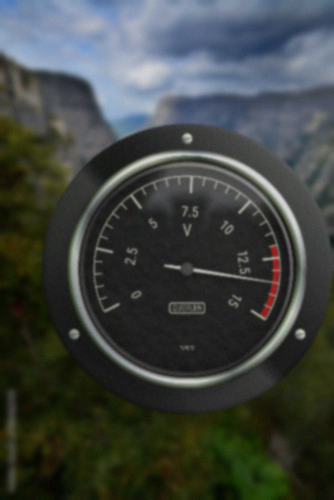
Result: 13.5 V
